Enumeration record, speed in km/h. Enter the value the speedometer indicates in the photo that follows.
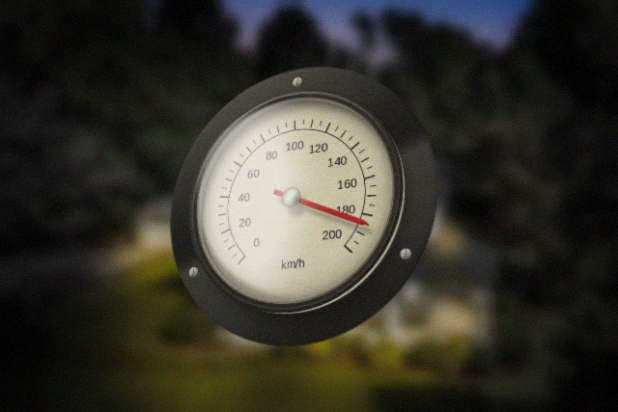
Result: 185 km/h
